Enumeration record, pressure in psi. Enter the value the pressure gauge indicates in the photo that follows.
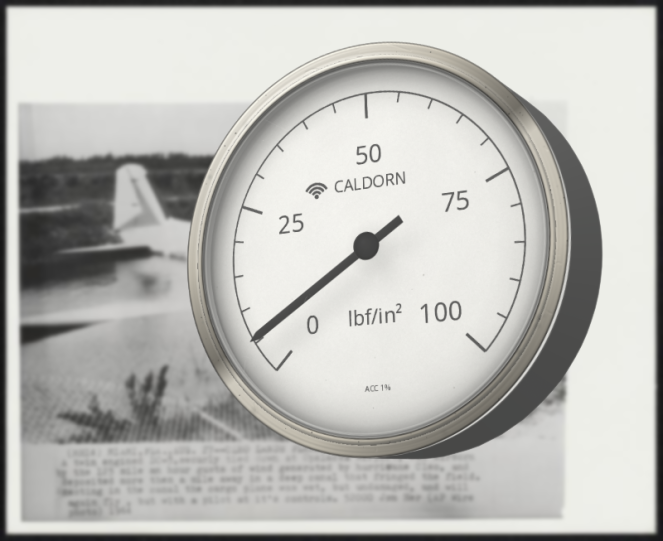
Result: 5 psi
